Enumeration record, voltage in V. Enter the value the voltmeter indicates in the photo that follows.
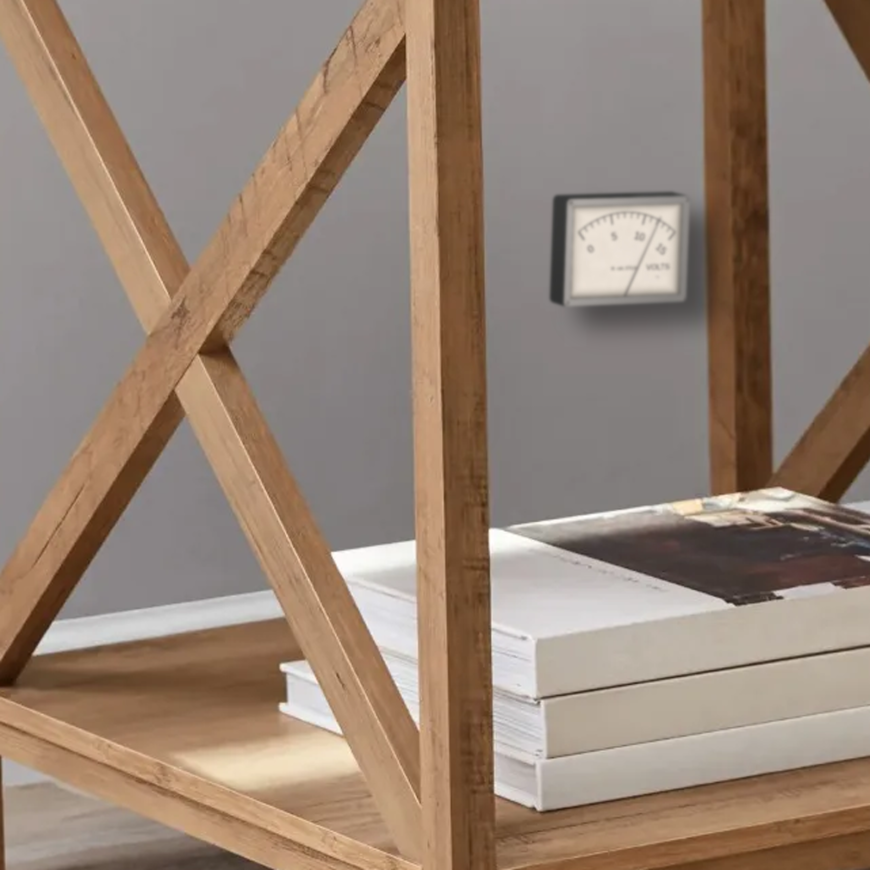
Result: 12 V
